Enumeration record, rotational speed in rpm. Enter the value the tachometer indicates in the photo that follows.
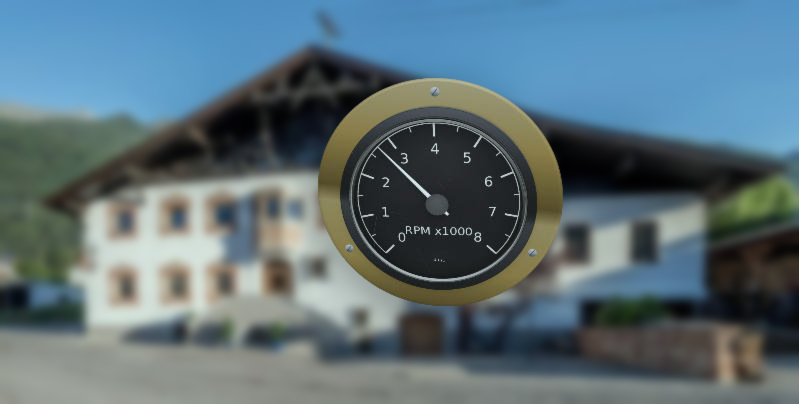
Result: 2750 rpm
